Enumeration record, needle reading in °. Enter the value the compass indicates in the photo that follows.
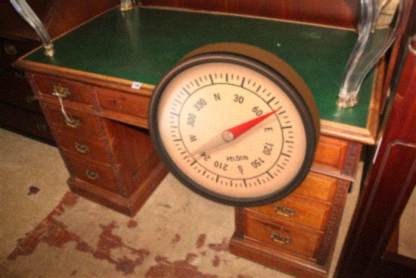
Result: 70 °
